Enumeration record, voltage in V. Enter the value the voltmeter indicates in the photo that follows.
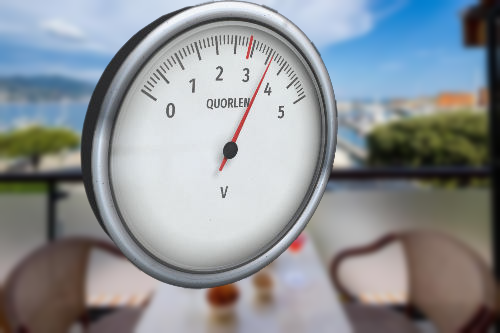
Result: 3.5 V
